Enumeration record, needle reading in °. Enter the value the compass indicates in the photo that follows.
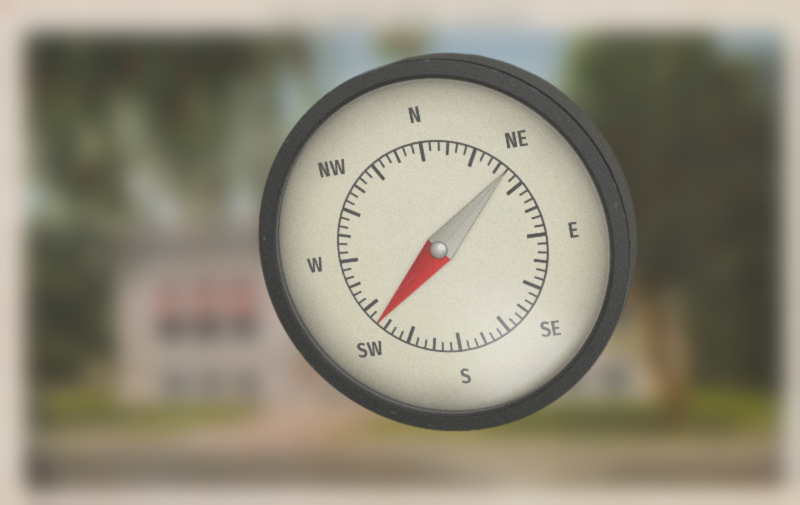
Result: 230 °
